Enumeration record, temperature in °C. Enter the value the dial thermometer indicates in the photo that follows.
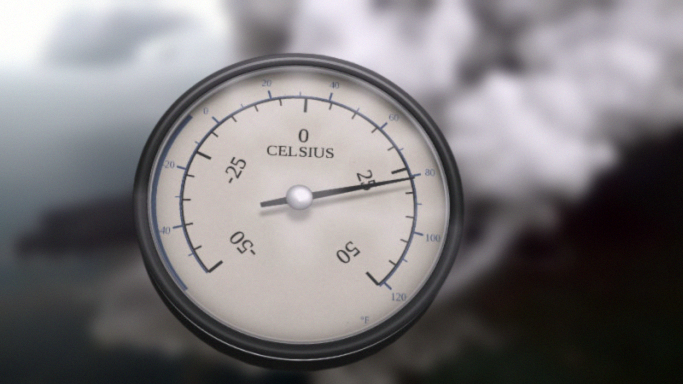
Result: 27.5 °C
